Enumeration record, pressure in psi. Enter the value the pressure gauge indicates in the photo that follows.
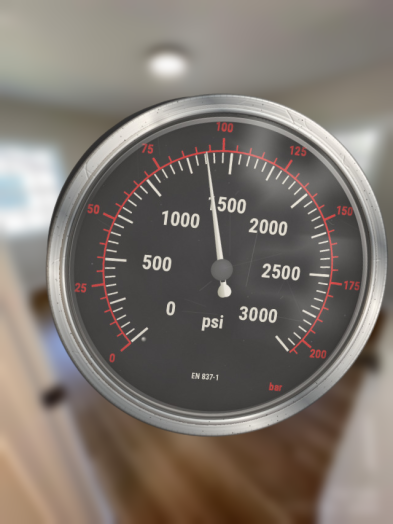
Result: 1350 psi
